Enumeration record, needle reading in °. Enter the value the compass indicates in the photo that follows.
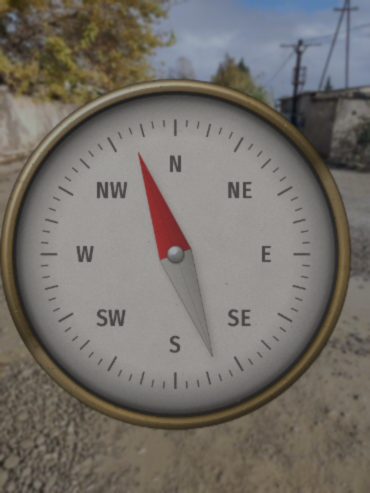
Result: 340 °
